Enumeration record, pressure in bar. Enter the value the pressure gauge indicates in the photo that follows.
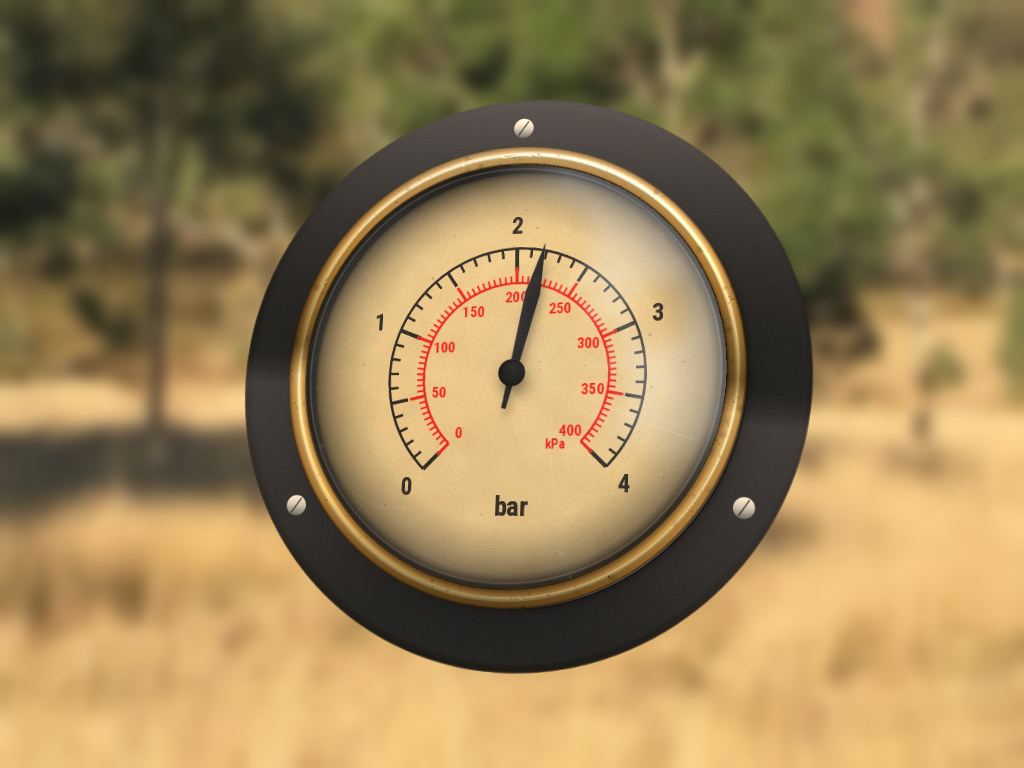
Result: 2.2 bar
